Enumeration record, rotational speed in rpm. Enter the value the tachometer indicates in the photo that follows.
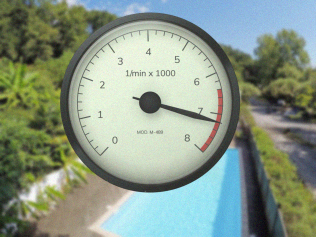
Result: 7200 rpm
